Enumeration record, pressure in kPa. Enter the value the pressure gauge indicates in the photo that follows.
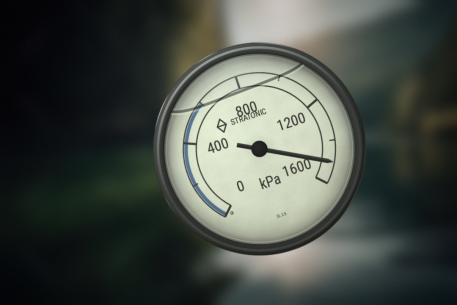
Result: 1500 kPa
